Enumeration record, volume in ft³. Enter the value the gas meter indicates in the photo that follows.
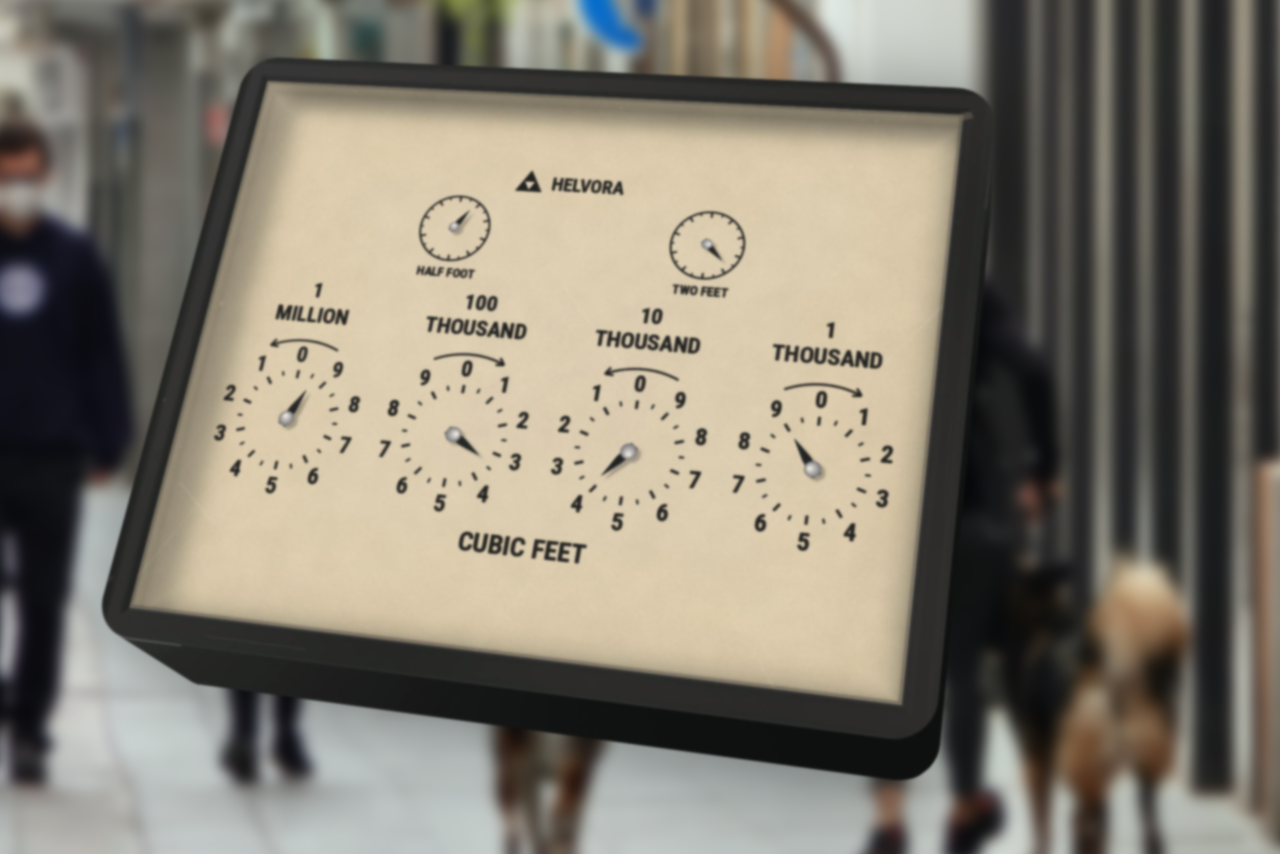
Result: 933900 ft³
